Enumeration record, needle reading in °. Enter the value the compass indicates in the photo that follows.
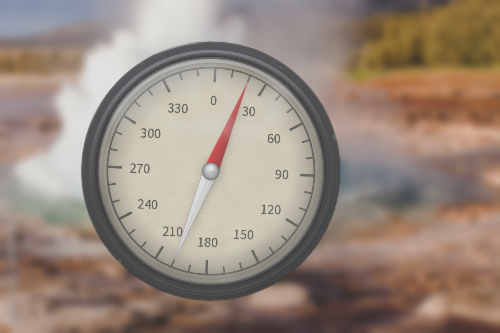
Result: 20 °
